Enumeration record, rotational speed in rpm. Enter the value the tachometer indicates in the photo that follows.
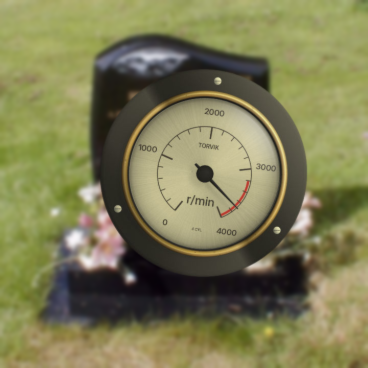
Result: 3700 rpm
